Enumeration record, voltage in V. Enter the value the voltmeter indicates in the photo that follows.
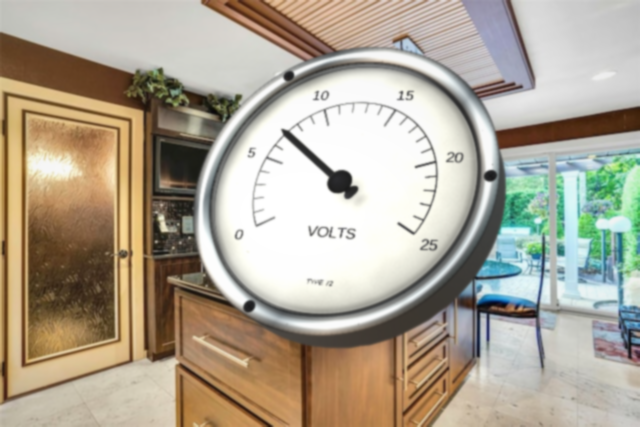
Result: 7 V
